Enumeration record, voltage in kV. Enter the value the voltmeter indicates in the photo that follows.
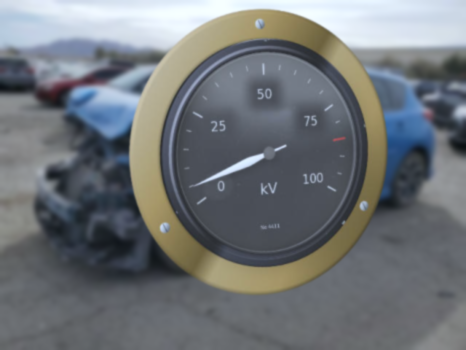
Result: 5 kV
